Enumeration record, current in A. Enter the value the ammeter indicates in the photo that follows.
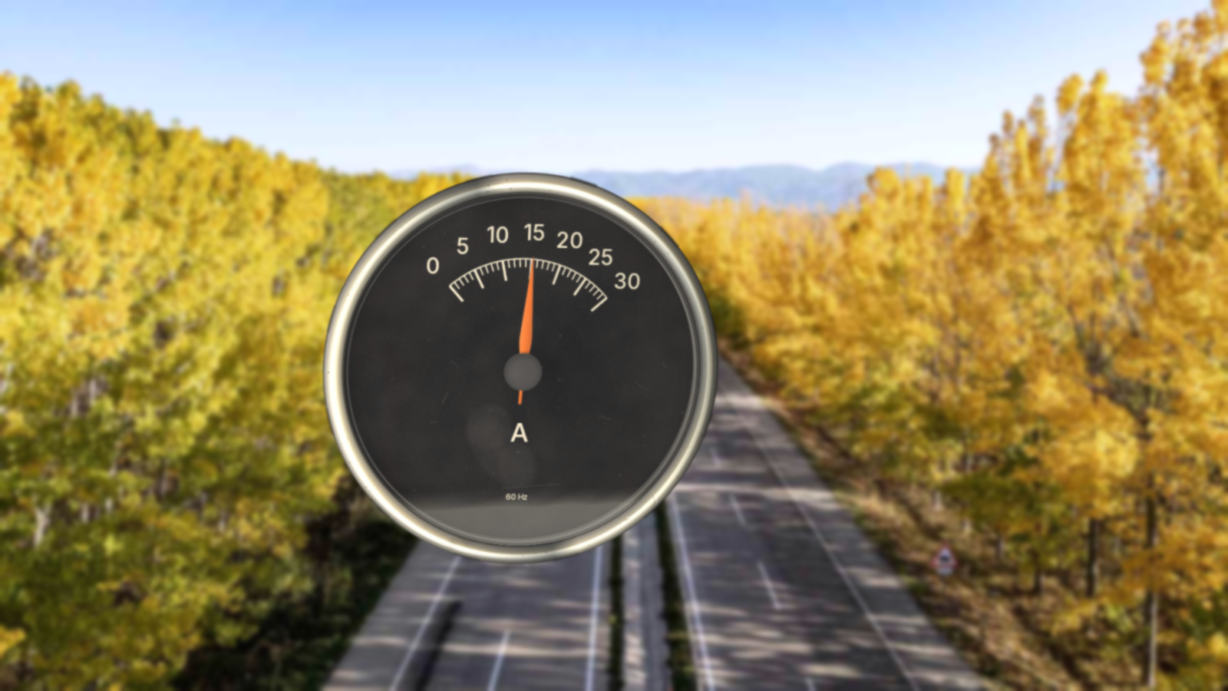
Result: 15 A
